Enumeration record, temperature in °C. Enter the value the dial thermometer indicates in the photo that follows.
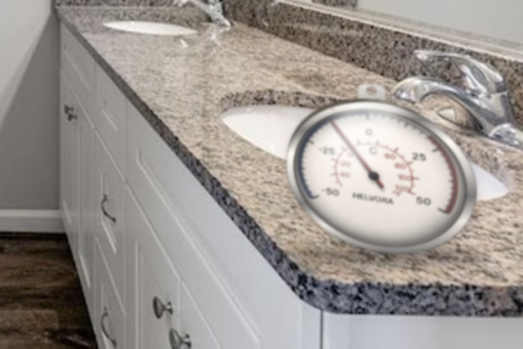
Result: -12.5 °C
